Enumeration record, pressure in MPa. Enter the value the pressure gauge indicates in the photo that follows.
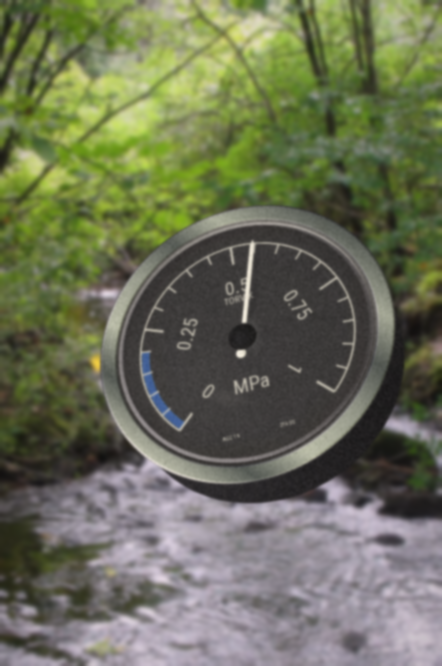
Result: 0.55 MPa
